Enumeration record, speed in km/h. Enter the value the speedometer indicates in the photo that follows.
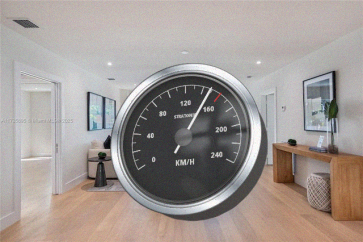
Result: 150 km/h
